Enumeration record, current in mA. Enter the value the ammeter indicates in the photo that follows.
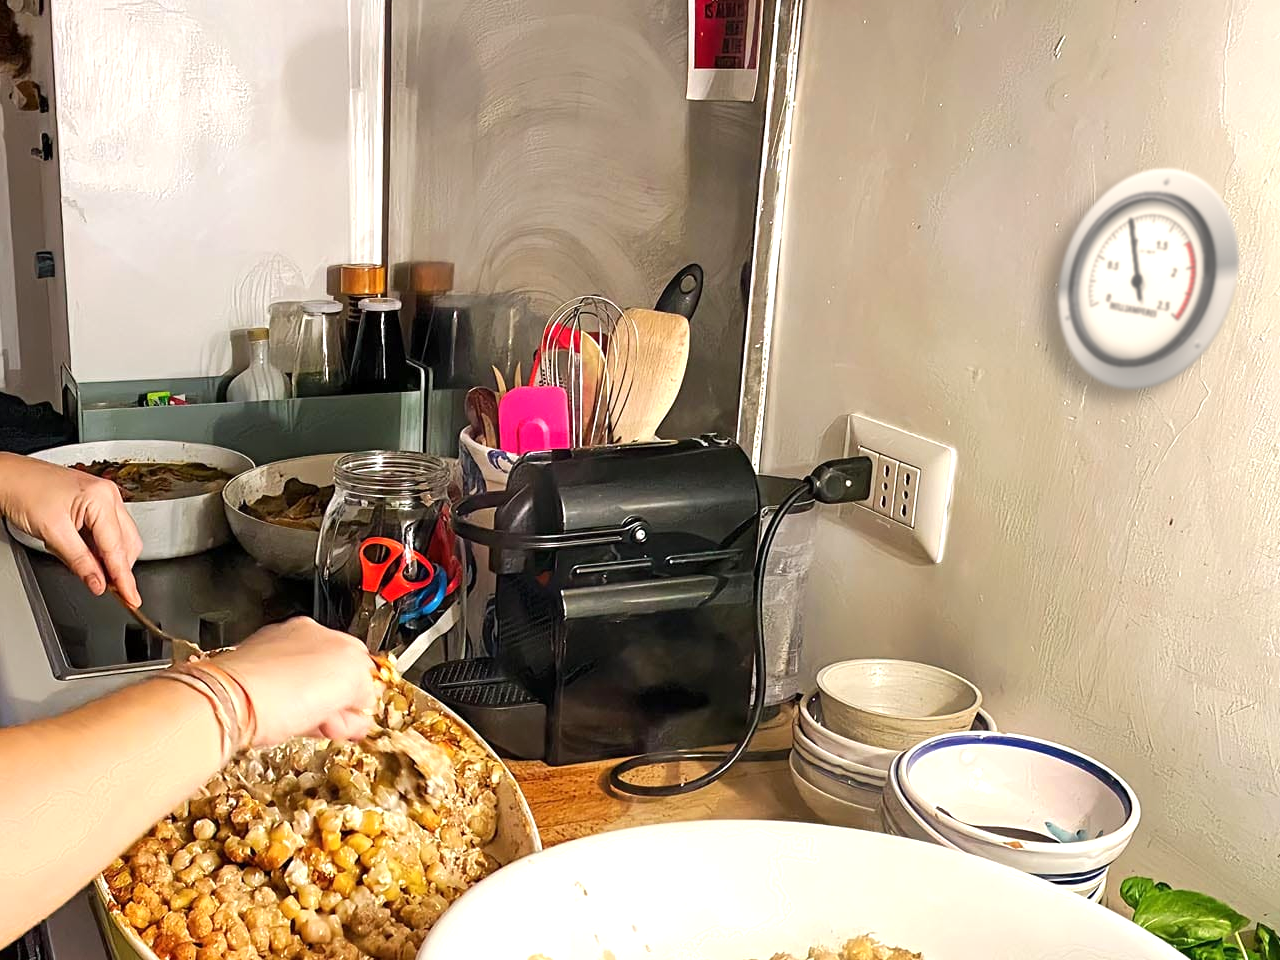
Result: 1 mA
